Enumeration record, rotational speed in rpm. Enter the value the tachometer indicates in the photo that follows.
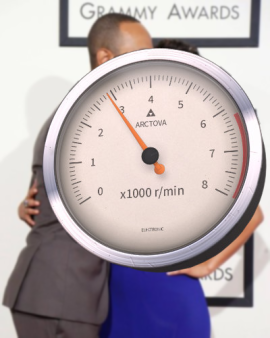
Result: 2900 rpm
